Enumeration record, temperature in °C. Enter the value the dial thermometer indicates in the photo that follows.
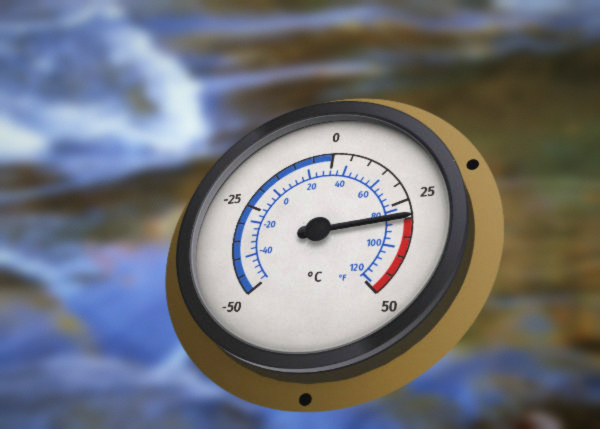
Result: 30 °C
